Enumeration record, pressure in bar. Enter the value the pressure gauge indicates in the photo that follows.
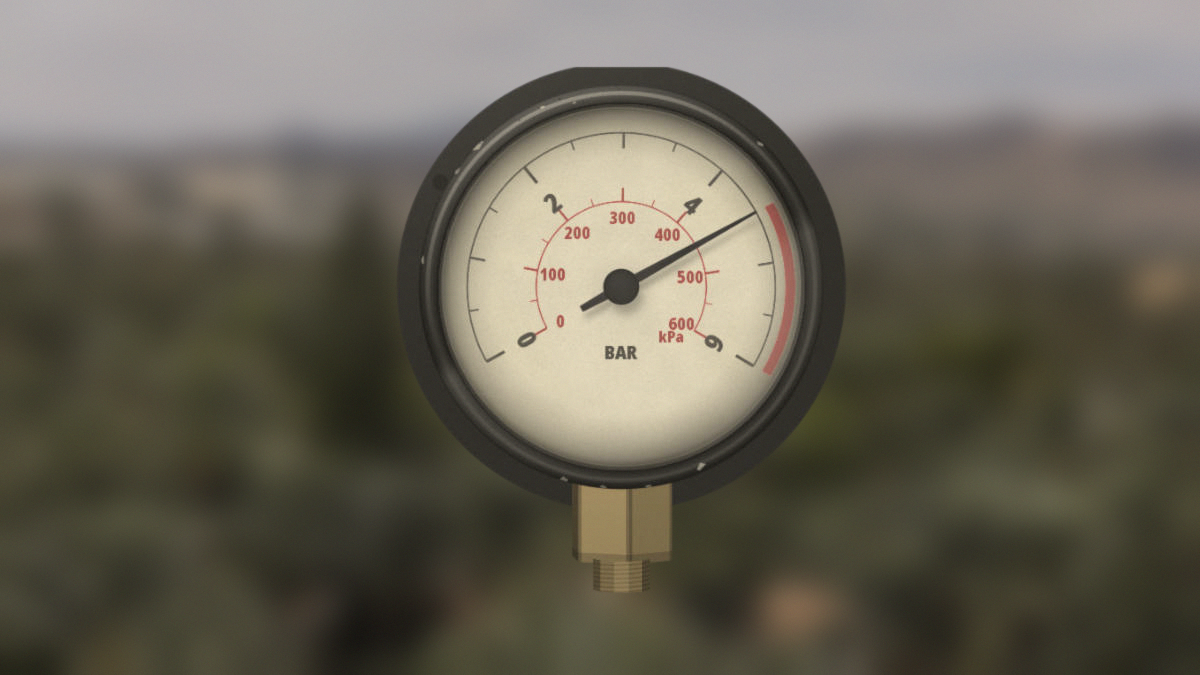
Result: 4.5 bar
